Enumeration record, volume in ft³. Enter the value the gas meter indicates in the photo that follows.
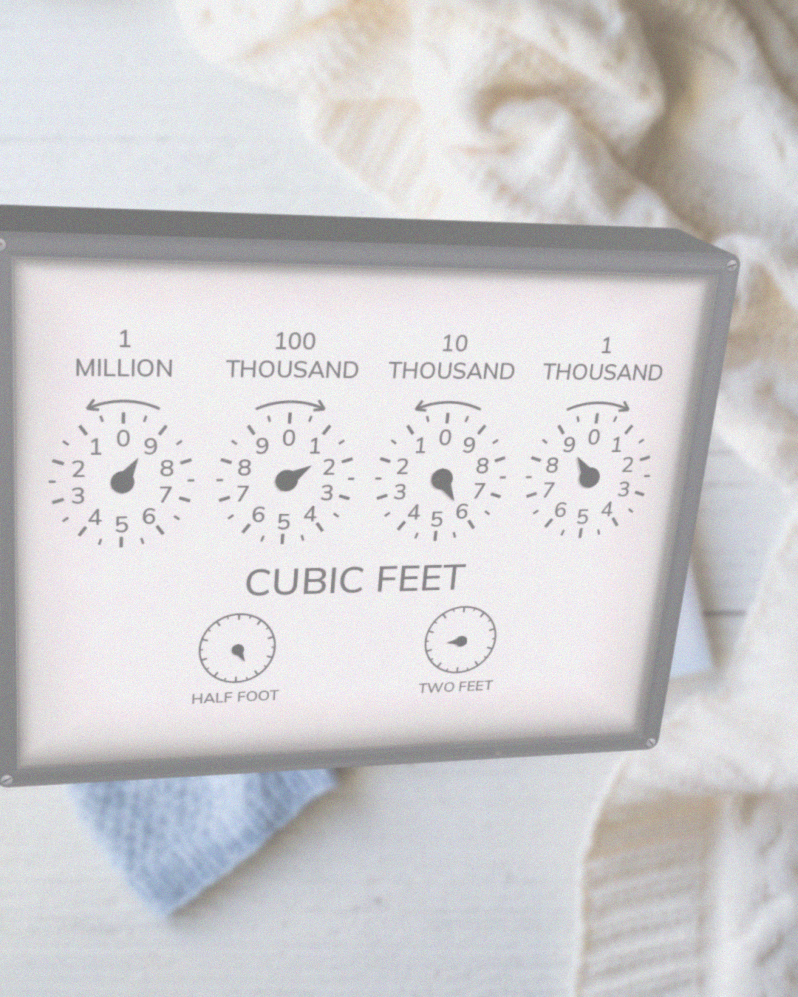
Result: 915900 ft³
